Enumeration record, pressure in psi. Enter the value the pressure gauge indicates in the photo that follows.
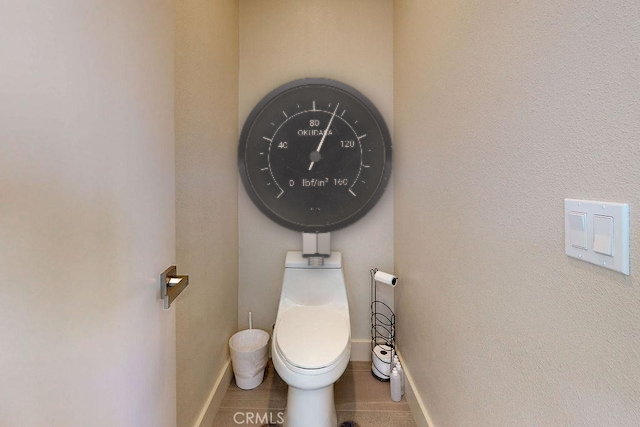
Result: 95 psi
